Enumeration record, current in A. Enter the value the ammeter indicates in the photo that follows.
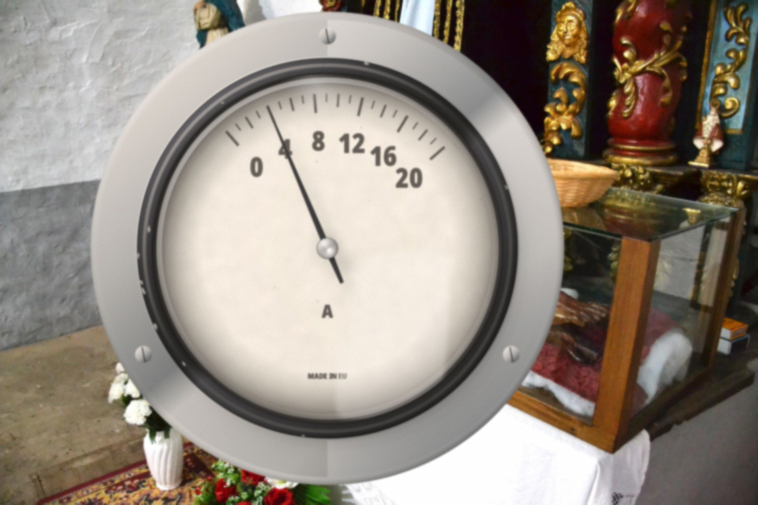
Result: 4 A
